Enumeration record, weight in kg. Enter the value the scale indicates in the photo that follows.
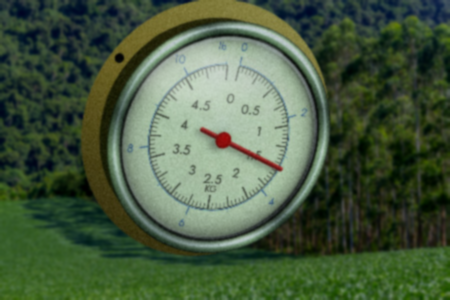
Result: 1.5 kg
